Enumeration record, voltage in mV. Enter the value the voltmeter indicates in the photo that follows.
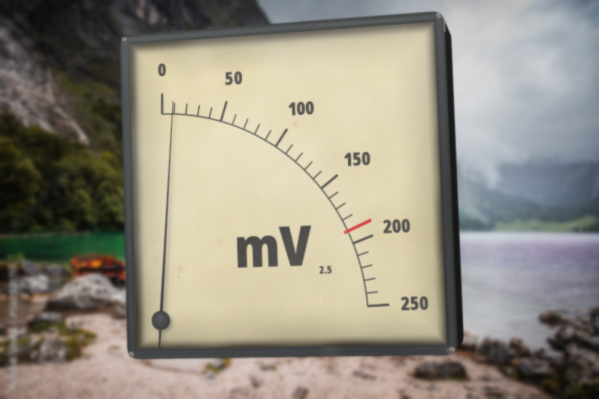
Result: 10 mV
